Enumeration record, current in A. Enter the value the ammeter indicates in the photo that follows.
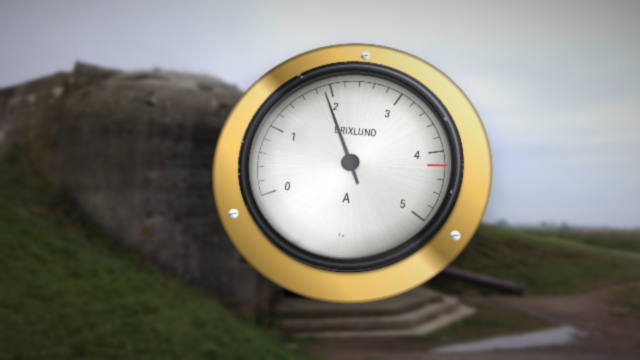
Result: 1.9 A
